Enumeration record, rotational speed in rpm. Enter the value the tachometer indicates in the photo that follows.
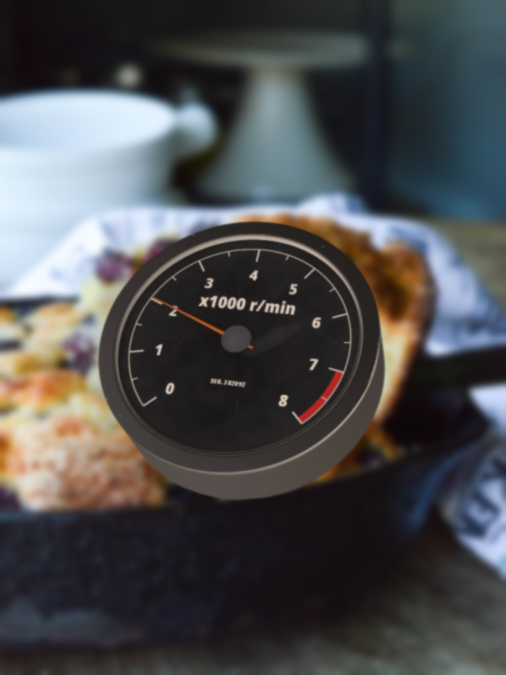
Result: 2000 rpm
